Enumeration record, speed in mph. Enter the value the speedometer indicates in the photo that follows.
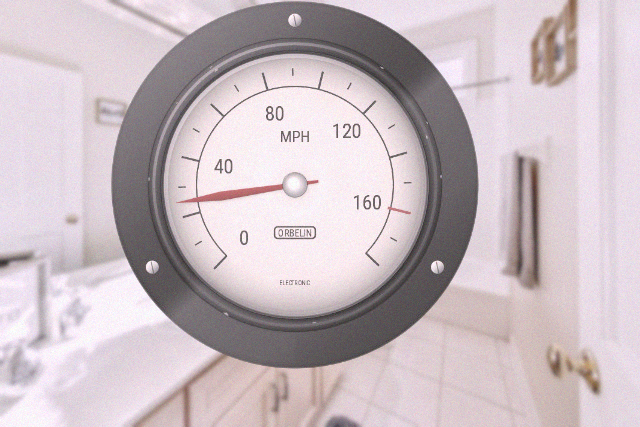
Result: 25 mph
